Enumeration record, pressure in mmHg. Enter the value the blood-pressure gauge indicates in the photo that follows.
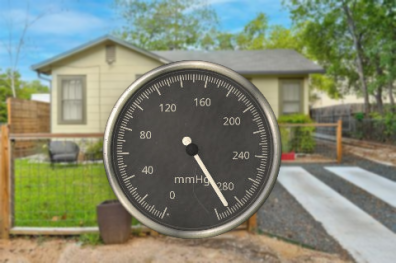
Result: 290 mmHg
